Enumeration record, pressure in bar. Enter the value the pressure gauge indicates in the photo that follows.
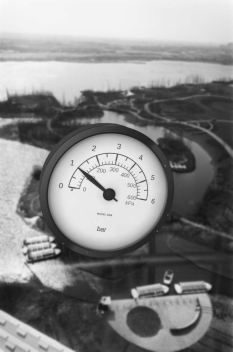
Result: 1 bar
